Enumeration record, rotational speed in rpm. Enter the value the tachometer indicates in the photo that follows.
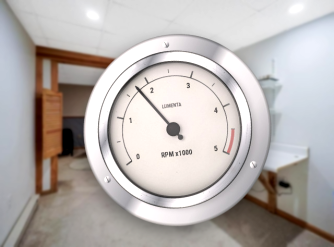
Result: 1750 rpm
